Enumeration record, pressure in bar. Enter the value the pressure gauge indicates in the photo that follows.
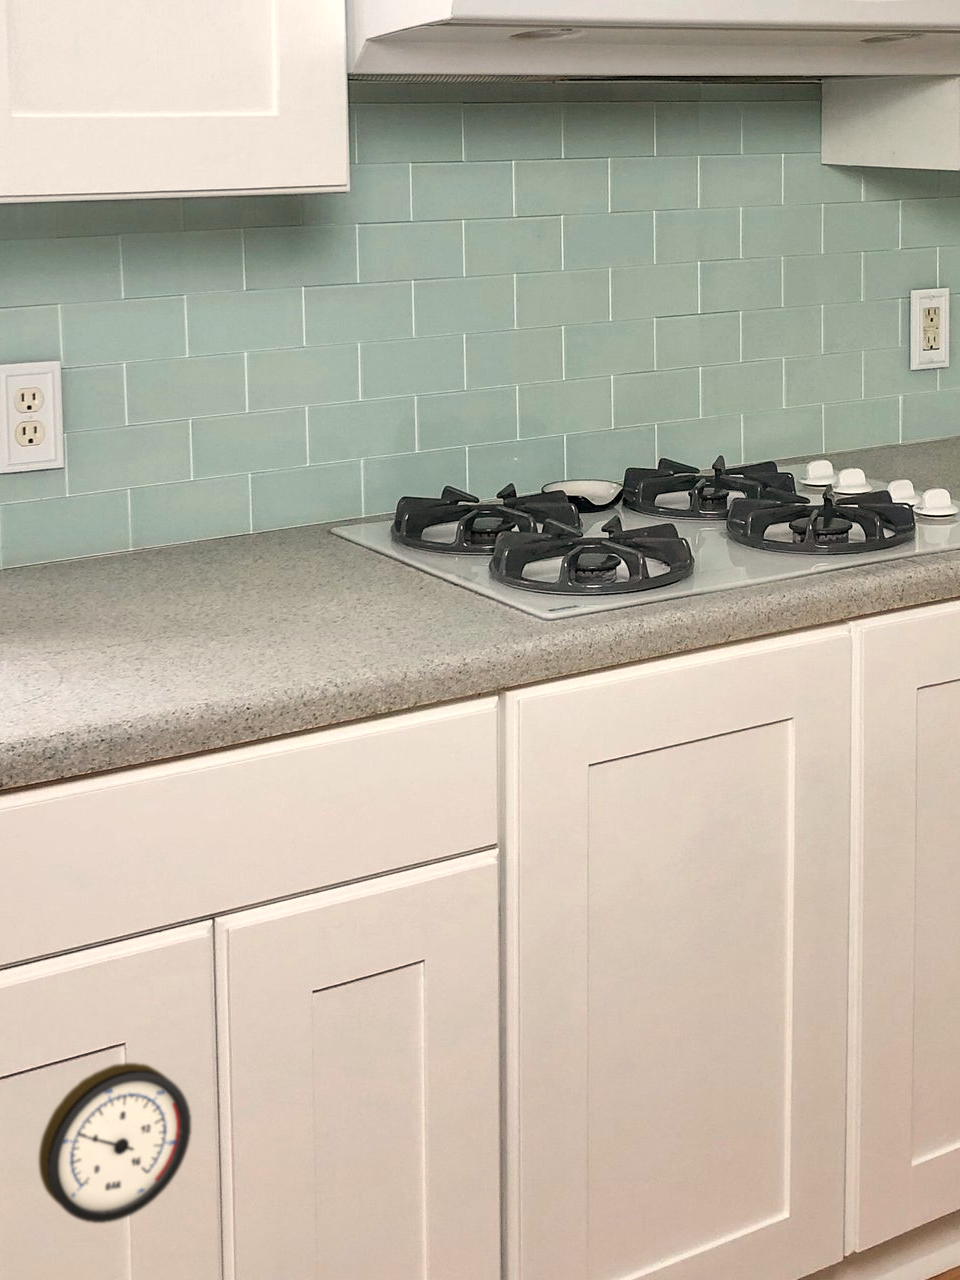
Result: 4 bar
